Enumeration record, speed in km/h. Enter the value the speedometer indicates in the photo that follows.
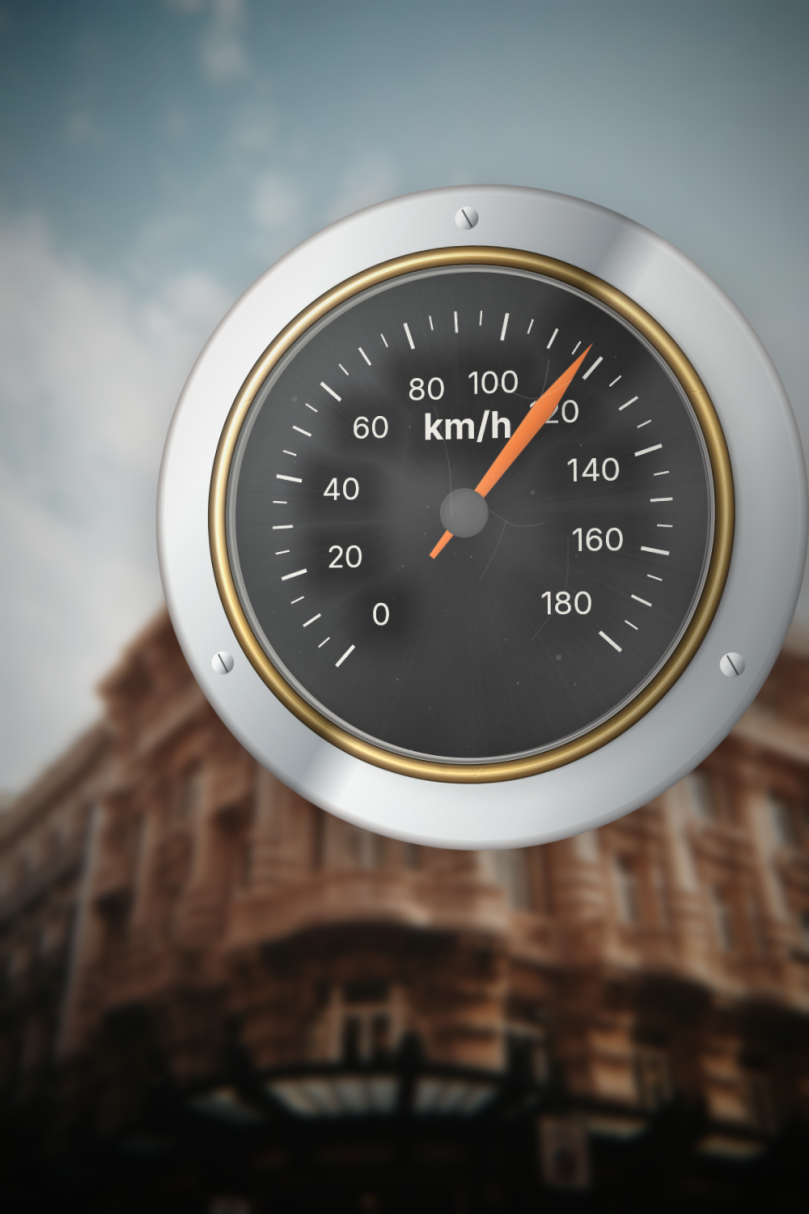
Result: 117.5 km/h
